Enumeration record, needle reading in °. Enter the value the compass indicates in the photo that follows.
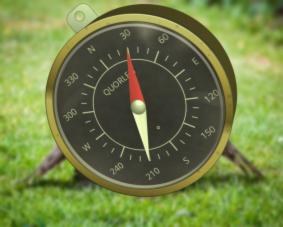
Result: 30 °
